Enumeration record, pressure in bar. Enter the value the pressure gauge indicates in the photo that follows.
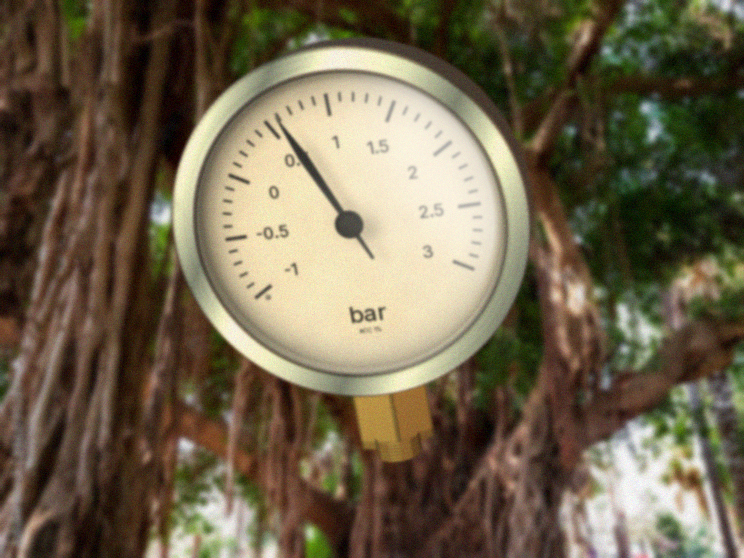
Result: 0.6 bar
